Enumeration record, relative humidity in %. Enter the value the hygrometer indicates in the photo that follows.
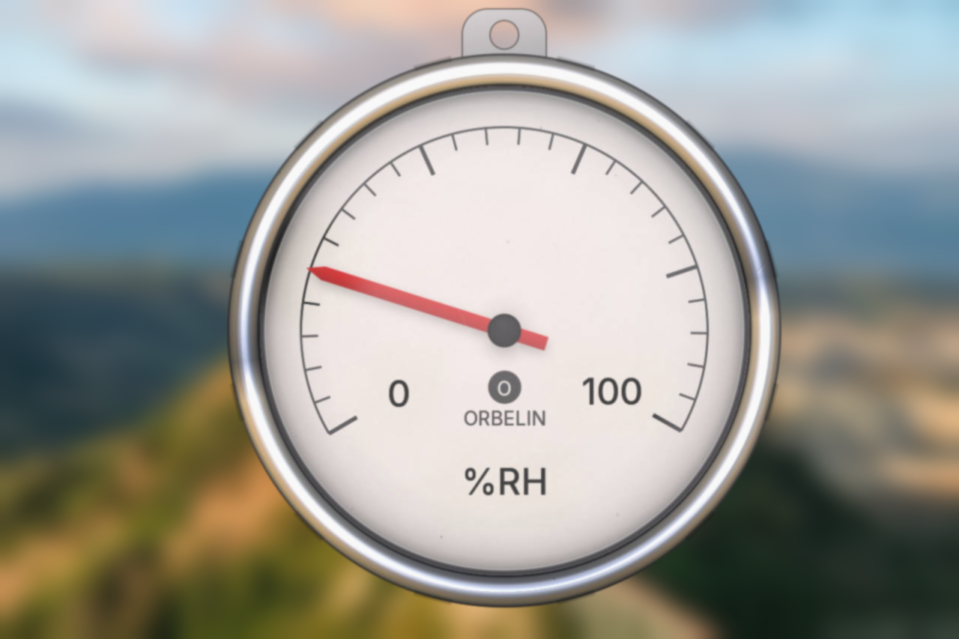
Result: 20 %
